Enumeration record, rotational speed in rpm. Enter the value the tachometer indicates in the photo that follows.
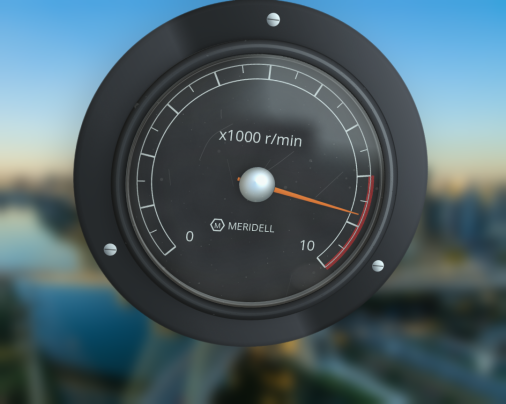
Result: 8750 rpm
